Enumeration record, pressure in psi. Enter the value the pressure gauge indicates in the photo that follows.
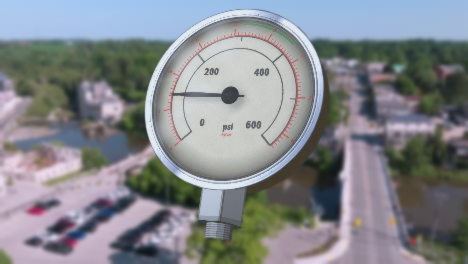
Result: 100 psi
